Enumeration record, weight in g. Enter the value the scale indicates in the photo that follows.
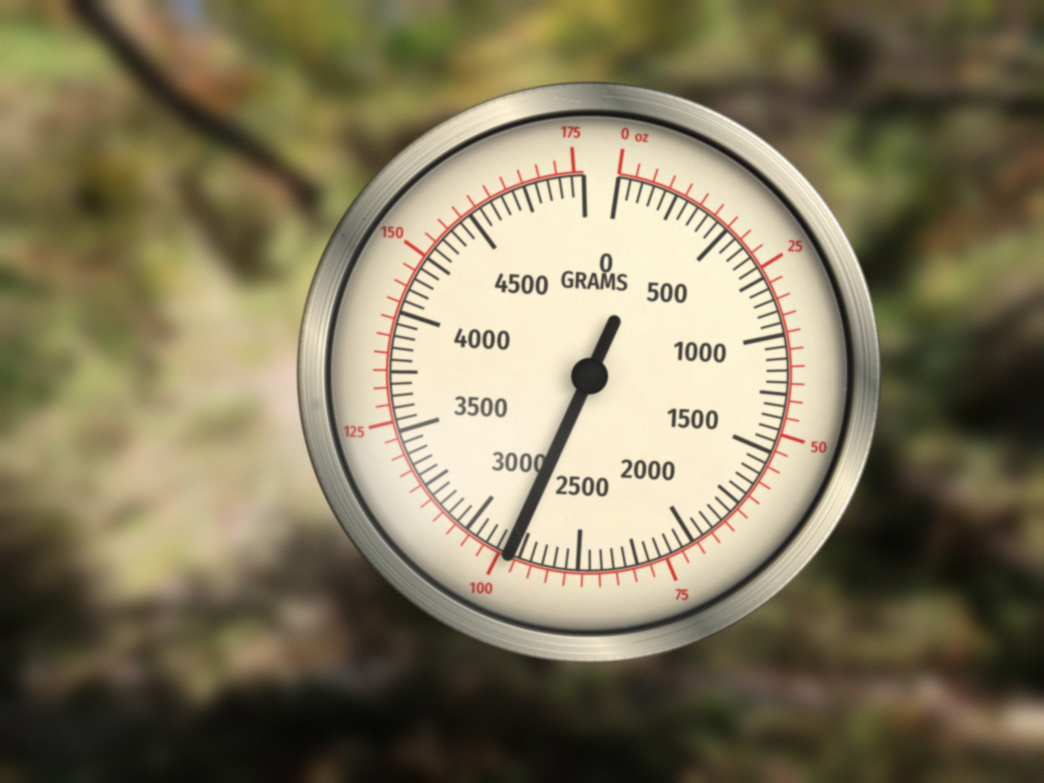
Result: 2800 g
